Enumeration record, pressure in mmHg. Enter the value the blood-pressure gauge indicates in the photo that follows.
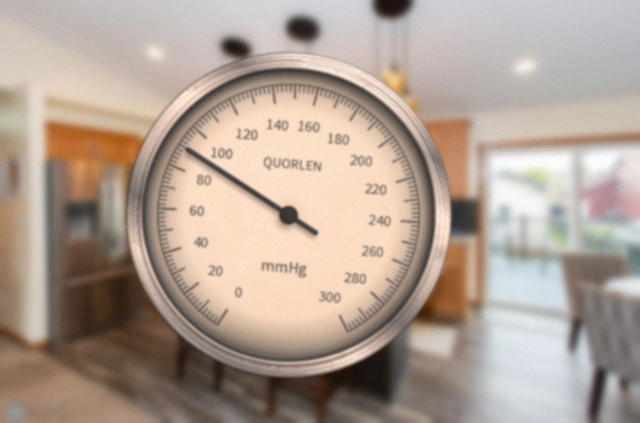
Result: 90 mmHg
